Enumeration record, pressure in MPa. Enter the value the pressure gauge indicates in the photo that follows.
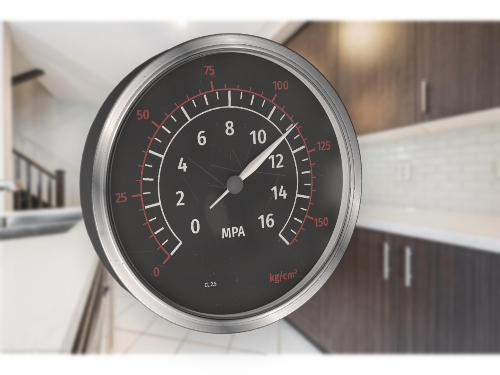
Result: 11 MPa
